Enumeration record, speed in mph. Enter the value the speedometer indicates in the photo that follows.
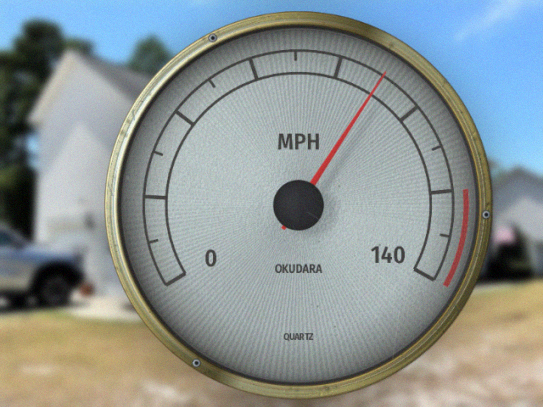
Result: 90 mph
